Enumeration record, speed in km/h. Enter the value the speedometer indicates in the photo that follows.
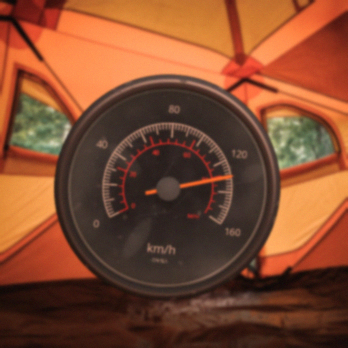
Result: 130 km/h
